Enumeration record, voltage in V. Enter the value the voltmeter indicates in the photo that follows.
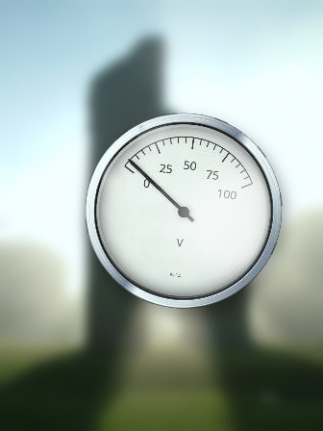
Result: 5 V
